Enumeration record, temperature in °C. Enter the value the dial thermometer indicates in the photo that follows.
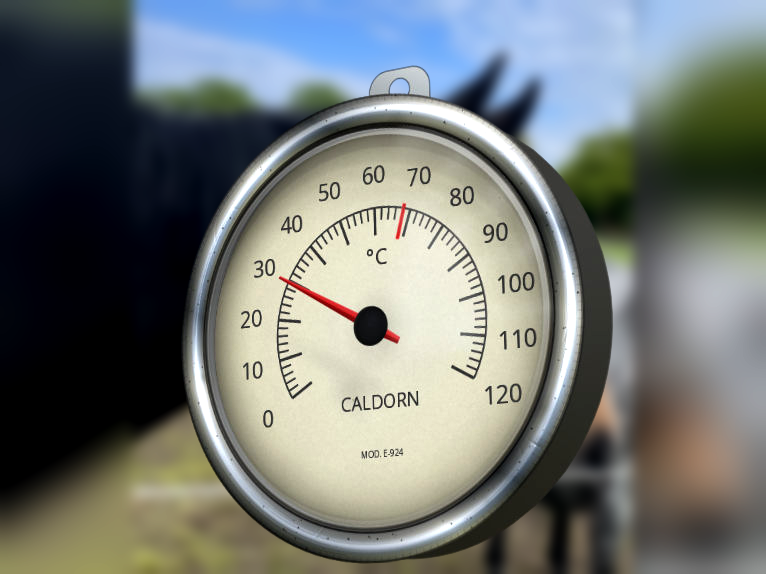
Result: 30 °C
